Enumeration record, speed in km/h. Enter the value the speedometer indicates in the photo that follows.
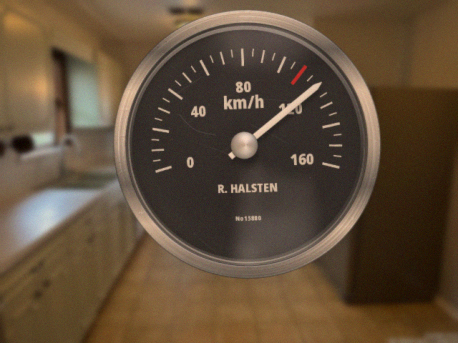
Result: 120 km/h
